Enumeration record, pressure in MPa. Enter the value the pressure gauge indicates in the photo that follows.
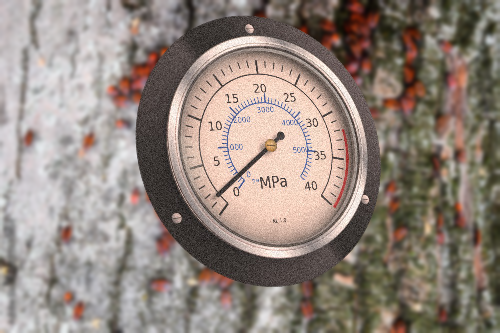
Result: 1.5 MPa
